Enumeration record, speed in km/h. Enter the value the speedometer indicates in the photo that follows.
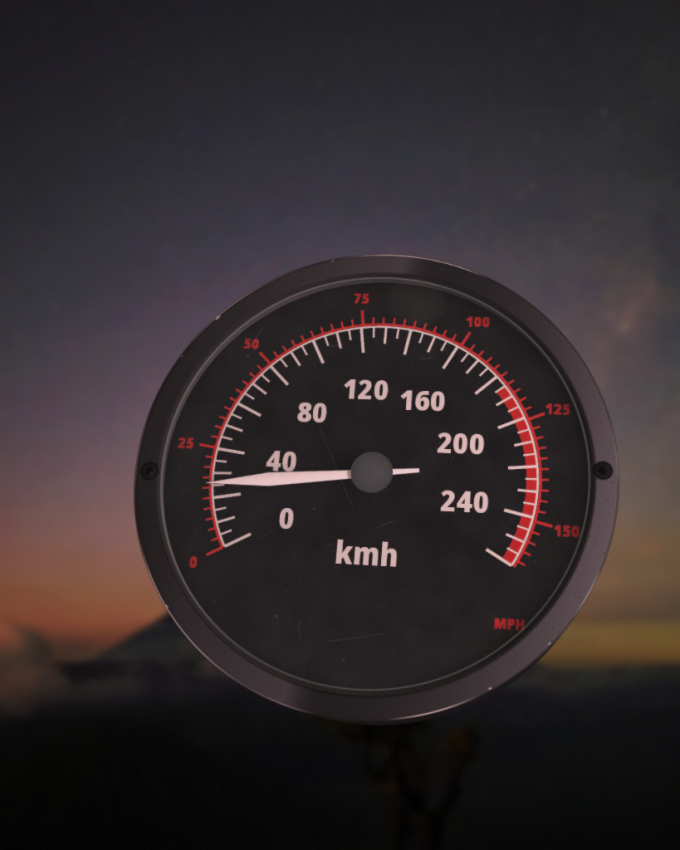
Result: 25 km/h
